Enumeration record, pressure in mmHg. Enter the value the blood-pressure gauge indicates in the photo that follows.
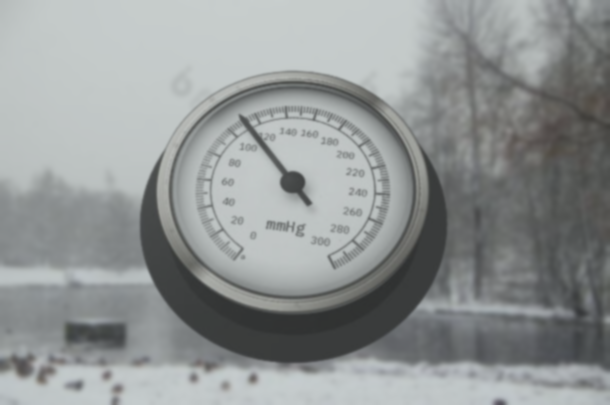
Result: 110 mmHg
